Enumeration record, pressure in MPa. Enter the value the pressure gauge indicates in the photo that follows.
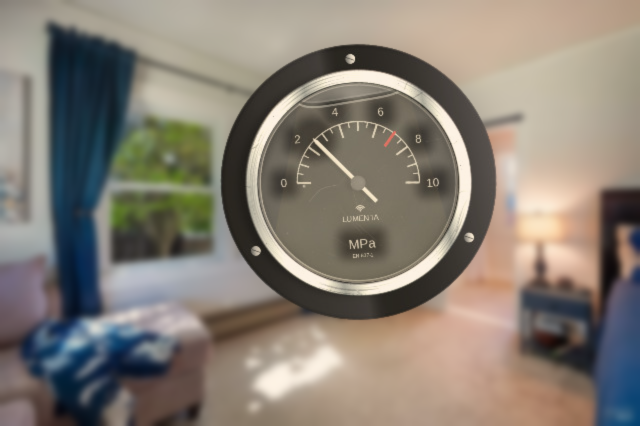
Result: 2.5 MPa
